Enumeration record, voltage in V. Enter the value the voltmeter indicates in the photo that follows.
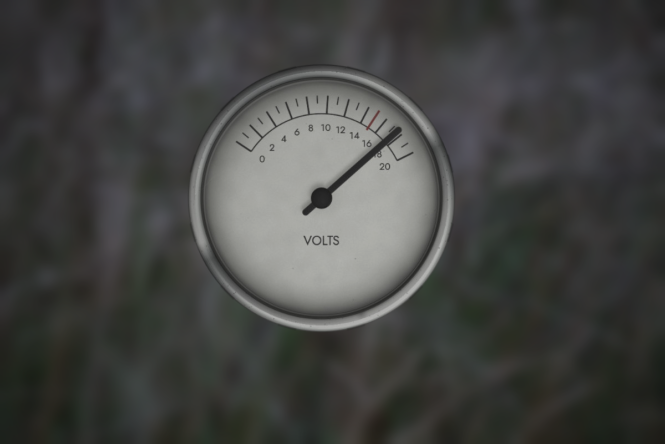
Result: 17.5 V
